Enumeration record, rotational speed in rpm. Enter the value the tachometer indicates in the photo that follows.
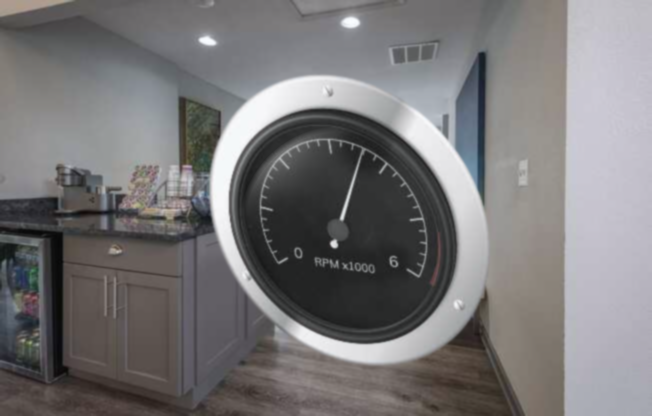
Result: 3600 rpm
